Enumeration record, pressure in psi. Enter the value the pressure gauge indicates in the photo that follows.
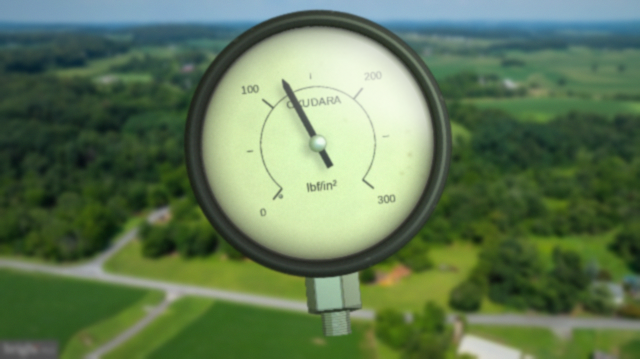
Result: 125 psi
